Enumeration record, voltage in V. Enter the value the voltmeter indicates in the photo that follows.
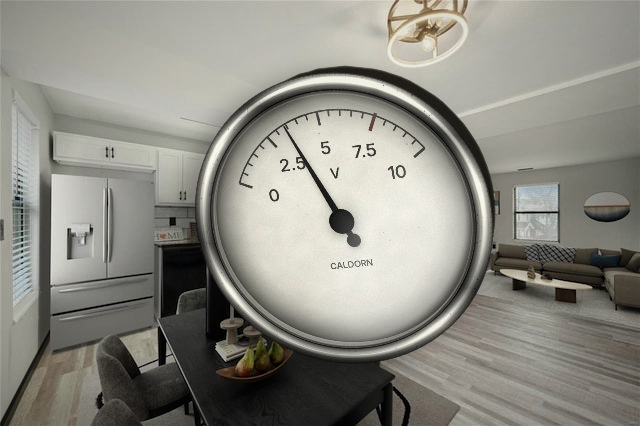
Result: 3.5 V
